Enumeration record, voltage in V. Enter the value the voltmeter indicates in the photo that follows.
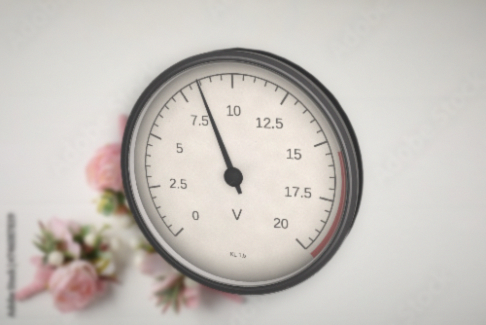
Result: 8.5 V
